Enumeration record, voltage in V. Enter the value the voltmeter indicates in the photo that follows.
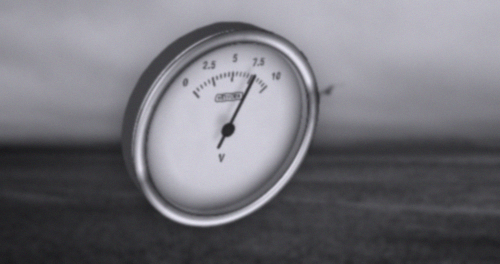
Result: 7.5 V
